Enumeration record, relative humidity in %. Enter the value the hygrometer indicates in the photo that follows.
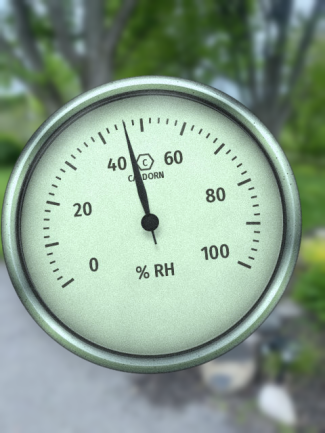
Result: 46 %
